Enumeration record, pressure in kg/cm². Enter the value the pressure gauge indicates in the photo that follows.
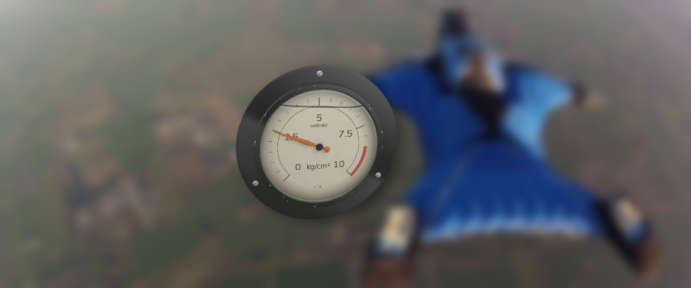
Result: 2.5 kg/cm²
